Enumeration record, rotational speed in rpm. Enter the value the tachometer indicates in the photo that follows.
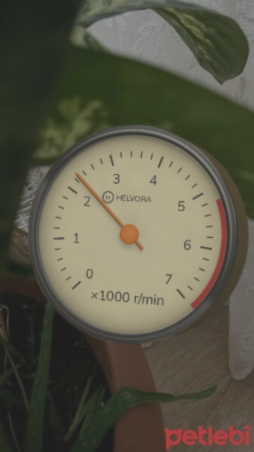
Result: 2300 rpm
